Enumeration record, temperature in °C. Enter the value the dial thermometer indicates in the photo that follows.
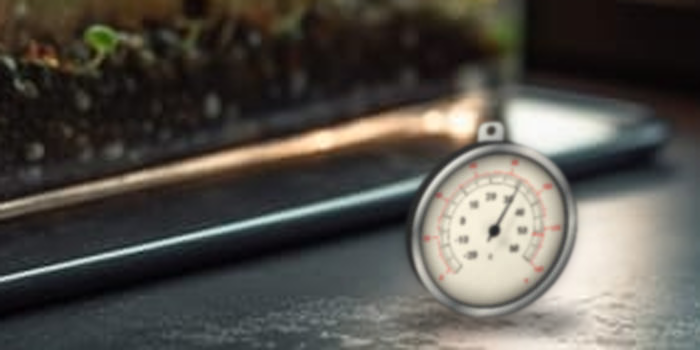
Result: 30 °C
